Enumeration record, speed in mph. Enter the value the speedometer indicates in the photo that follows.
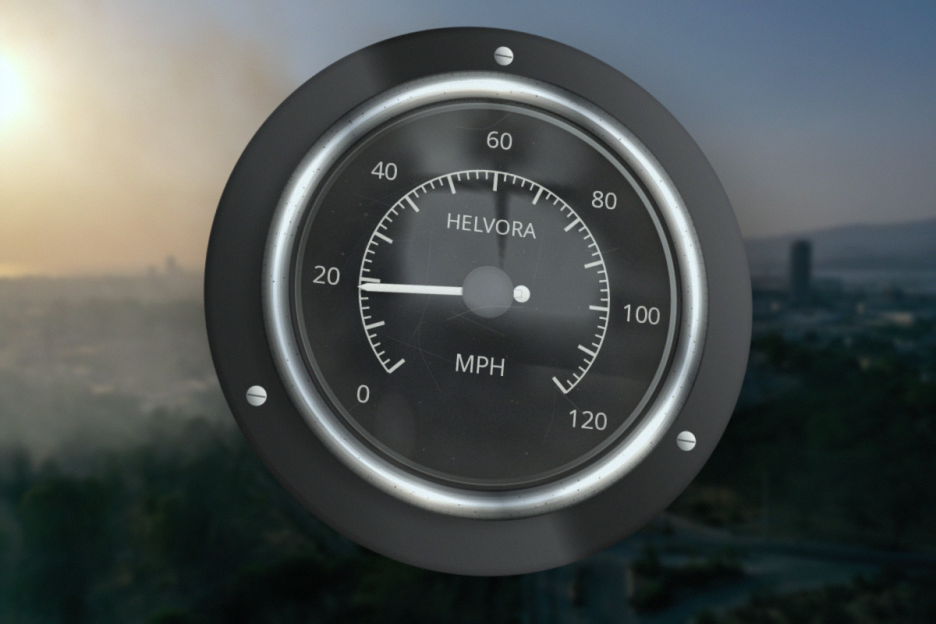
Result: 18 mph
